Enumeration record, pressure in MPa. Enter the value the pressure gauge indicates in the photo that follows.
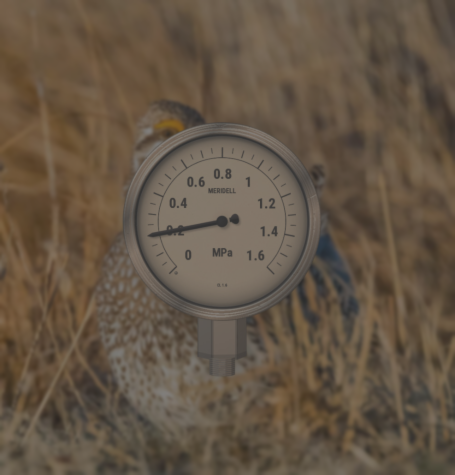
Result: 0.2 MPa
